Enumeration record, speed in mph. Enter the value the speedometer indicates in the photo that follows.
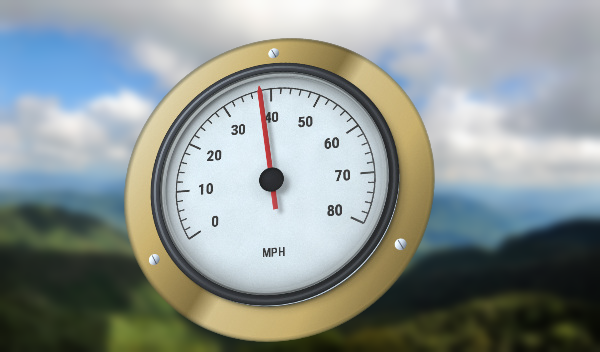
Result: 38 mph
